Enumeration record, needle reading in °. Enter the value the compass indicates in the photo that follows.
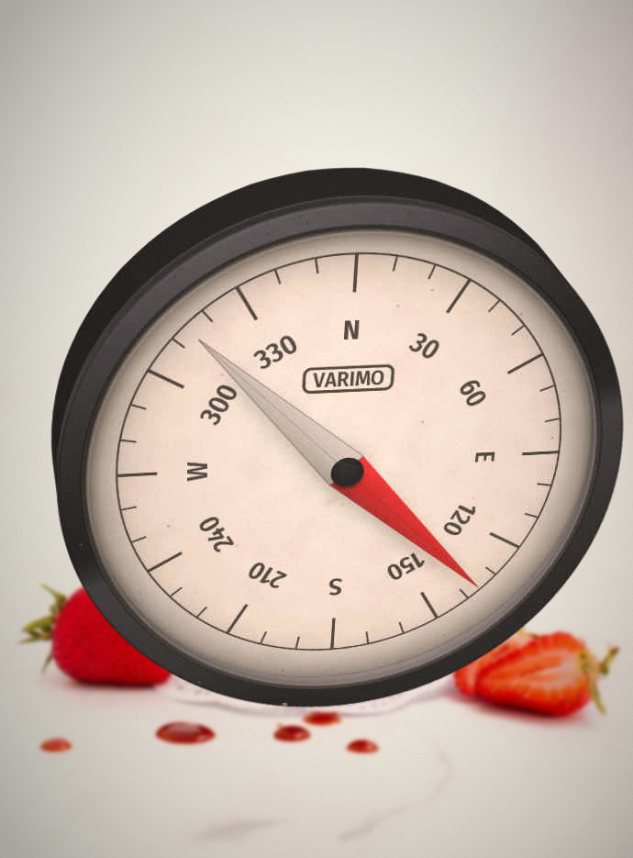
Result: 135 °
